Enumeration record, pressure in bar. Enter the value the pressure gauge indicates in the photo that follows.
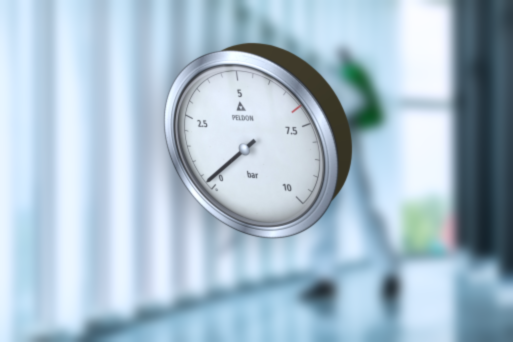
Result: 0.25 bar
